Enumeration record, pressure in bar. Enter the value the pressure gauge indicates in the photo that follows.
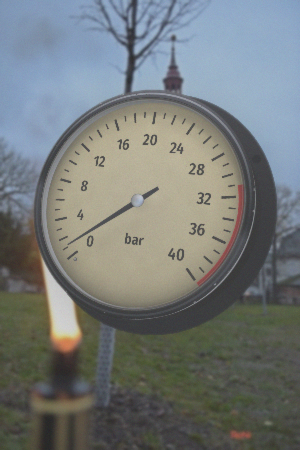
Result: 1 bar
